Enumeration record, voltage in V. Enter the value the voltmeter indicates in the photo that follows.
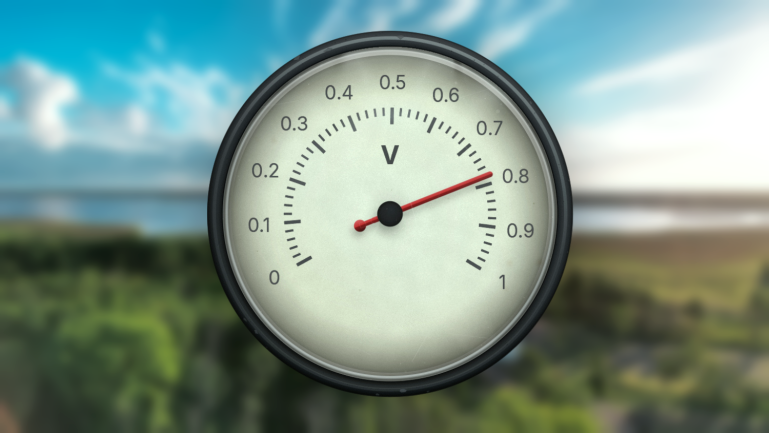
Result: 0.78 V
